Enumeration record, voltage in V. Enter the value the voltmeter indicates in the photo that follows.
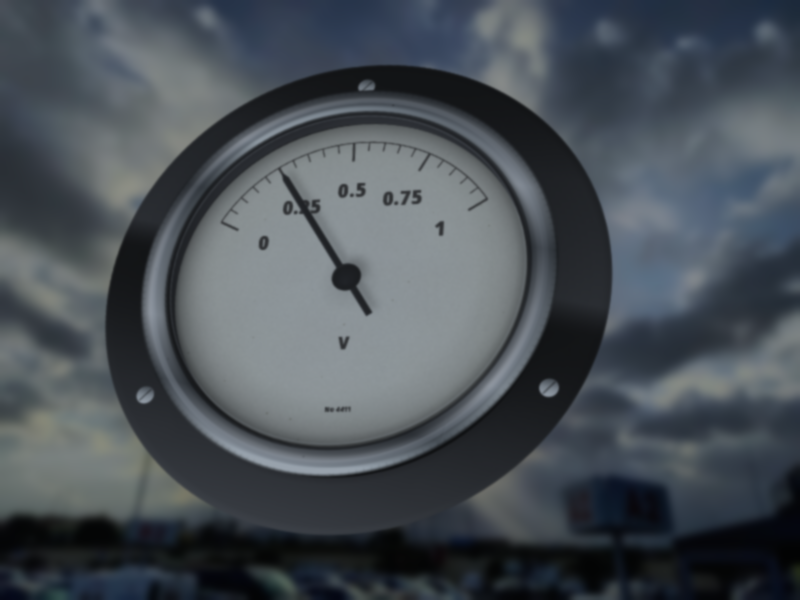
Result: 0.25 V
